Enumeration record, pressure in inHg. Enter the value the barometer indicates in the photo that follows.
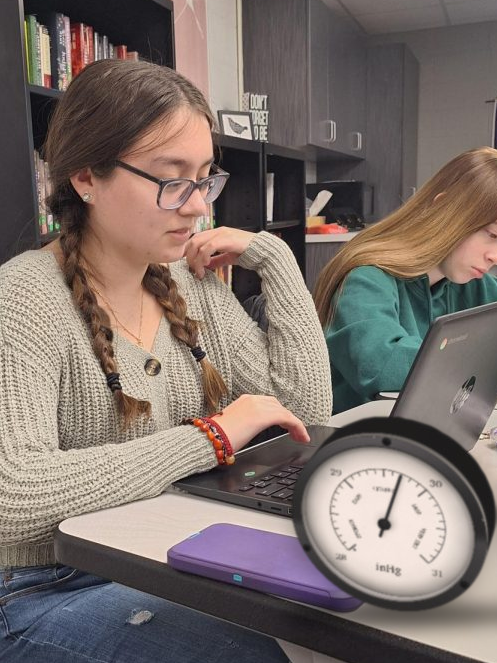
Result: 29.7 inHg
